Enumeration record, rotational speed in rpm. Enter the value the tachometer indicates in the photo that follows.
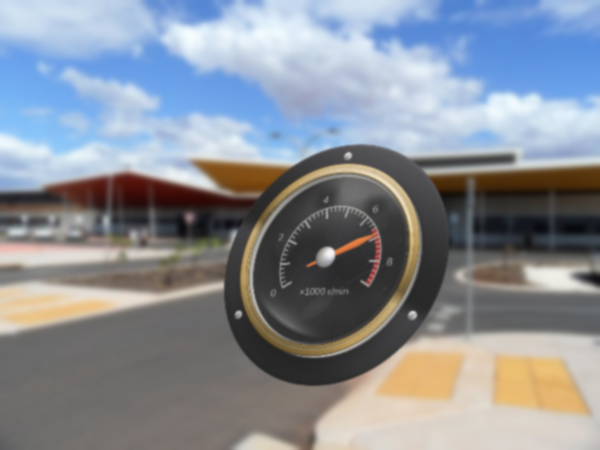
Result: 7000 rpm
